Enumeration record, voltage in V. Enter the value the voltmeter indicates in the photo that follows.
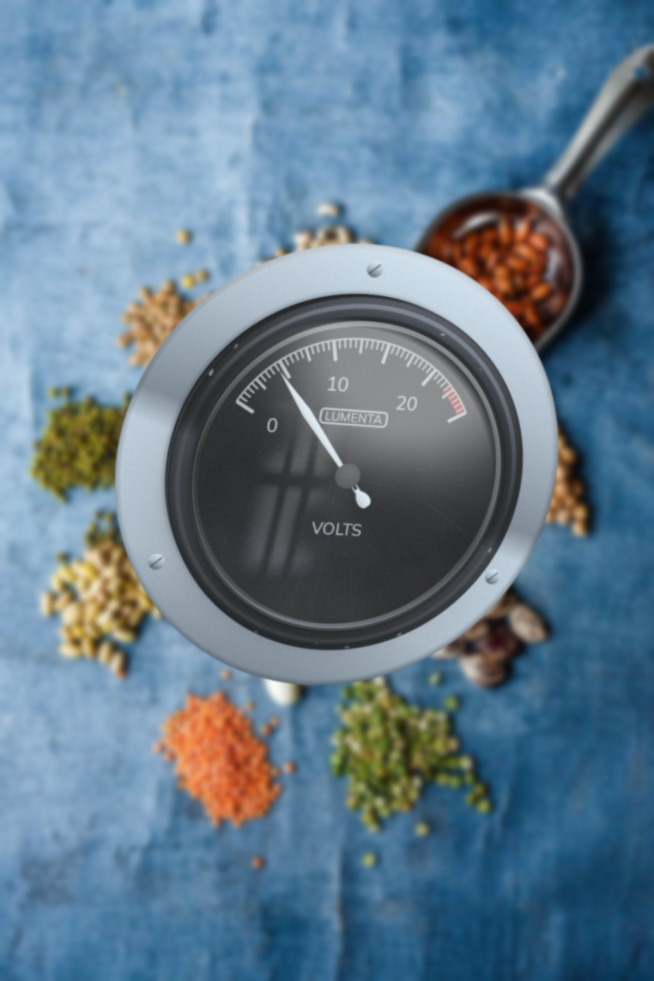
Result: 4.5 V
